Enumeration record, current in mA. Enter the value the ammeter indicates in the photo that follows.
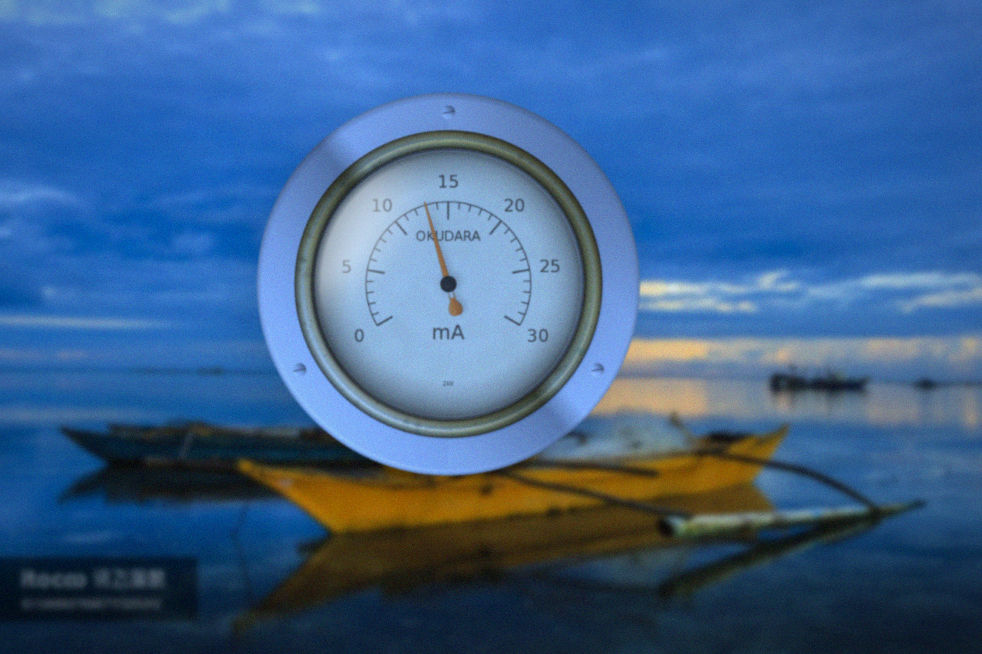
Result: 13 mA
